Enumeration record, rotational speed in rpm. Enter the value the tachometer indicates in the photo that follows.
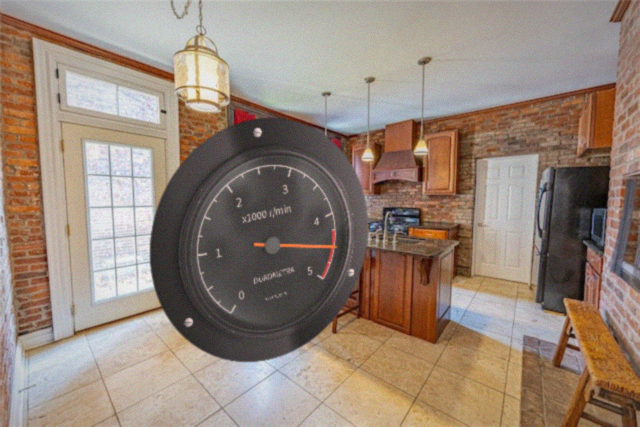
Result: 4500 rpm
